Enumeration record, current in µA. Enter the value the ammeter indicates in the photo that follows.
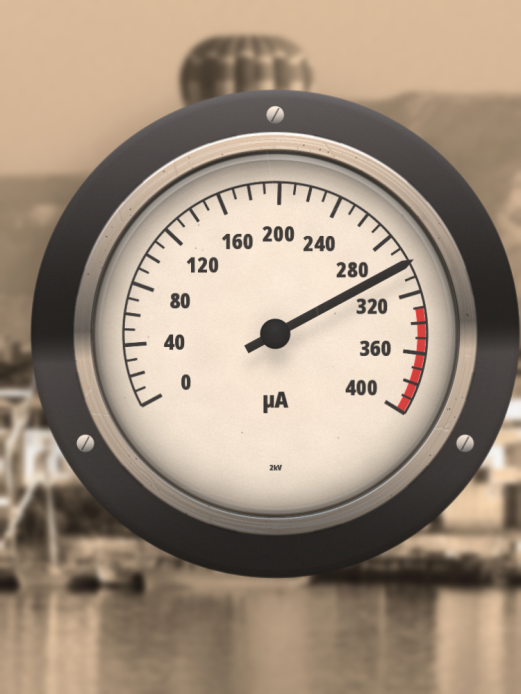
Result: 300 µA
